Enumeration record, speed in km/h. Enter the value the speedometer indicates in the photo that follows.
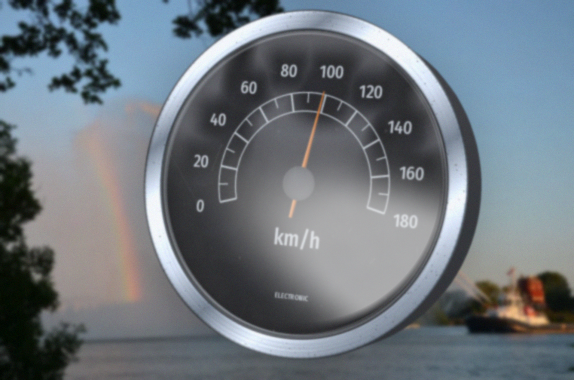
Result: 100 km/h
